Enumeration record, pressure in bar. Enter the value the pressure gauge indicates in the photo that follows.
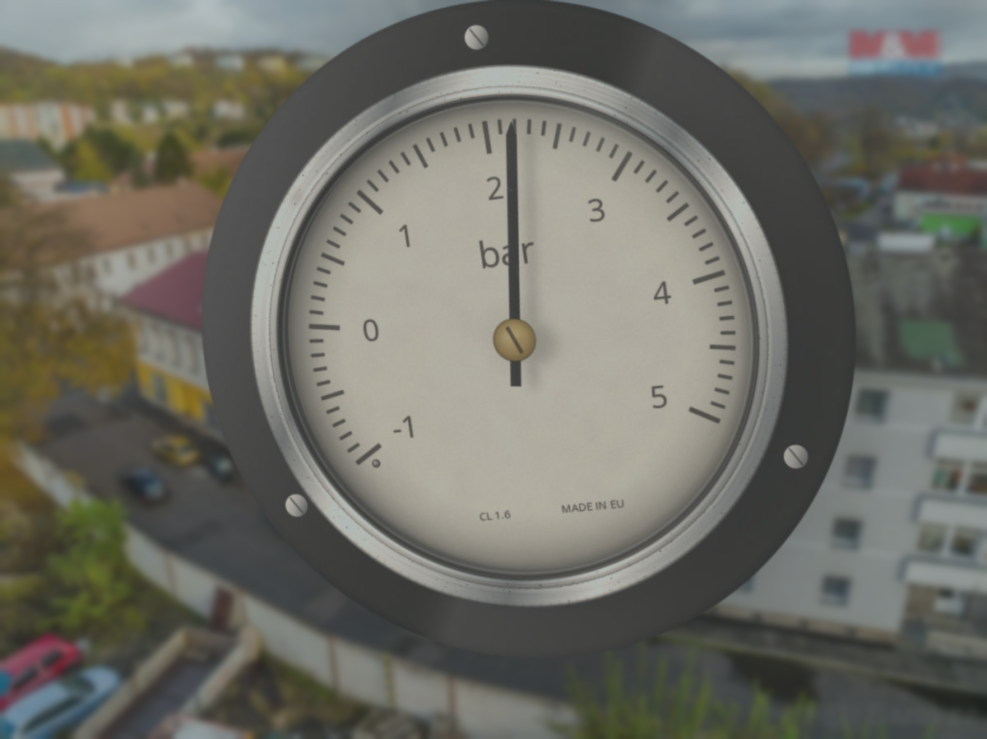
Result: 2.2 bar
